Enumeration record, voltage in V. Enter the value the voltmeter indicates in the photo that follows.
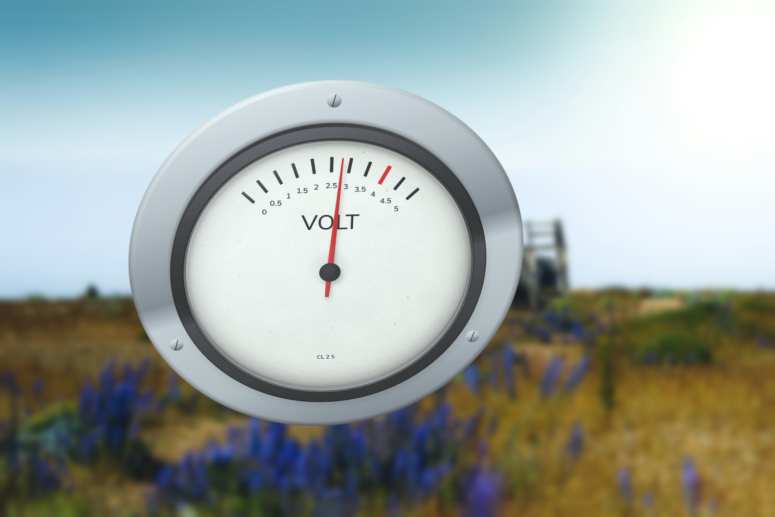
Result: 2.75 V
